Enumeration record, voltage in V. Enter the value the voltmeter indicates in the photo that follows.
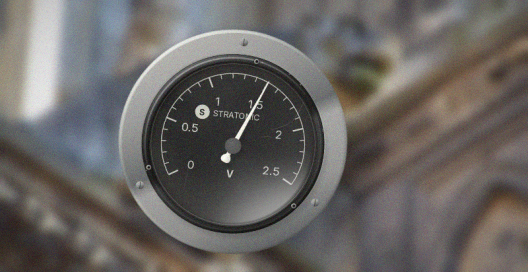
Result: 1.5 V
